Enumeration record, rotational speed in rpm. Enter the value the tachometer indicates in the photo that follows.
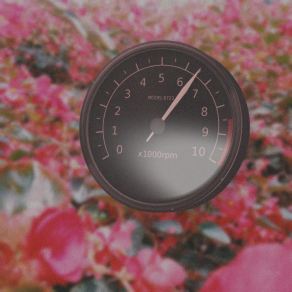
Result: 6500 rpm
